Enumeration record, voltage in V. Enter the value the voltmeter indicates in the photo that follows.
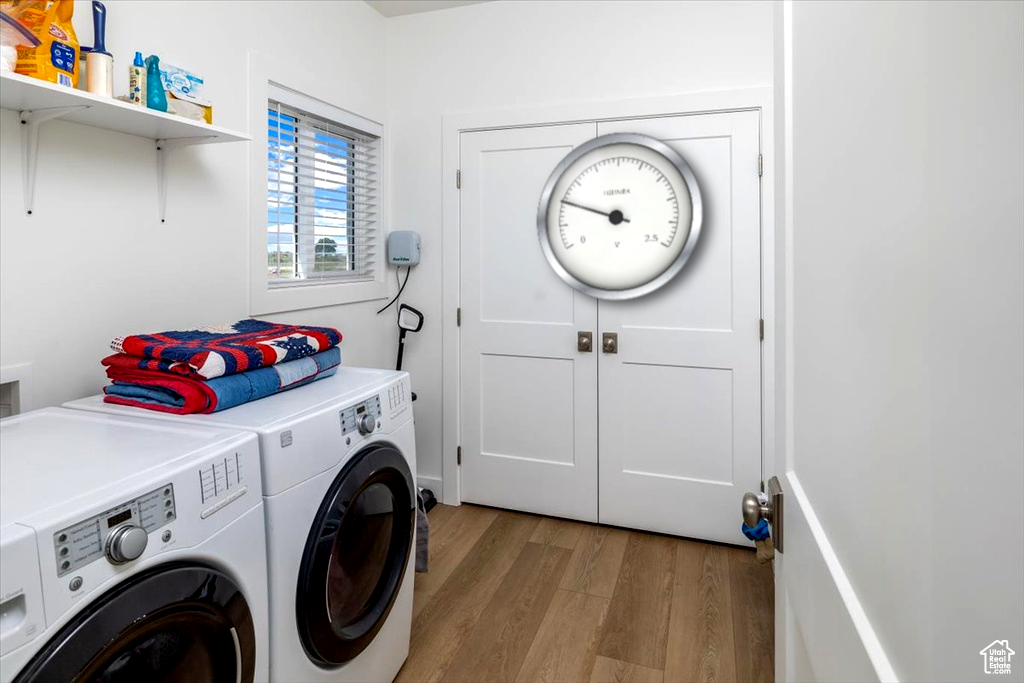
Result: 0.5 V
